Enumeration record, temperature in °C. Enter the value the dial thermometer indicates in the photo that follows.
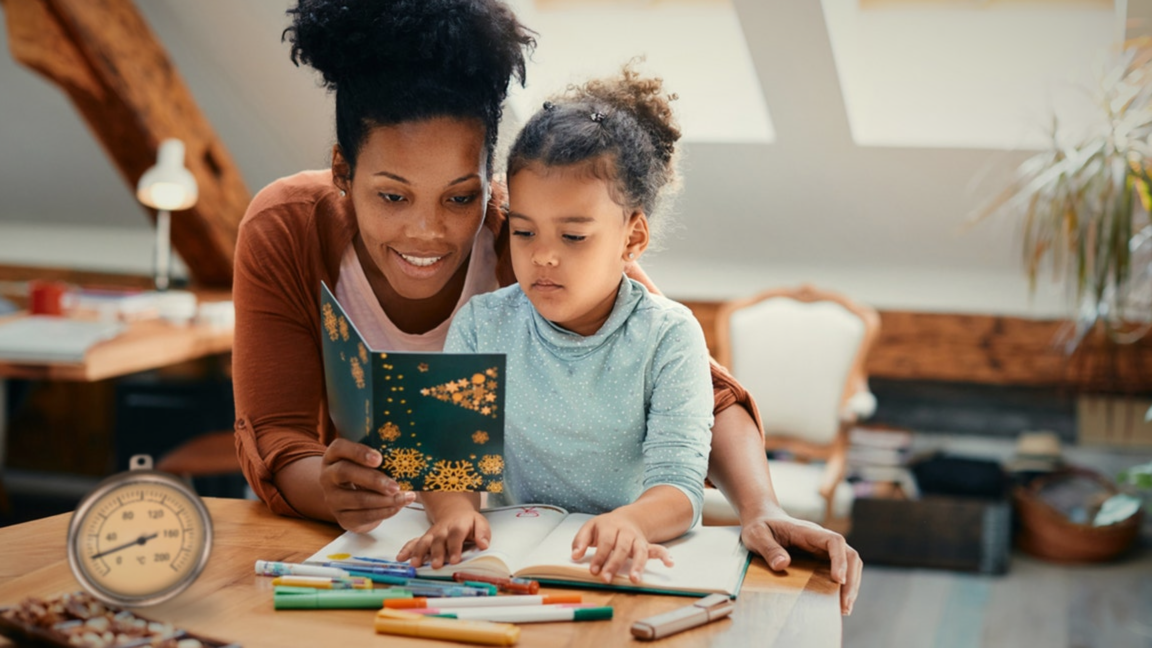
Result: 20 °C
